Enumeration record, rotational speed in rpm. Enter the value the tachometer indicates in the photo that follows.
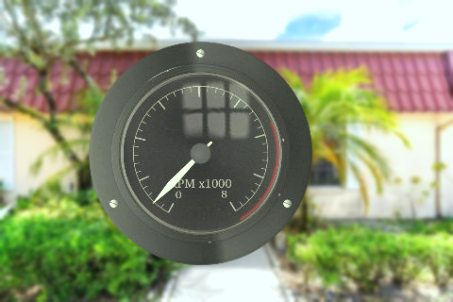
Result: 400 rpm
